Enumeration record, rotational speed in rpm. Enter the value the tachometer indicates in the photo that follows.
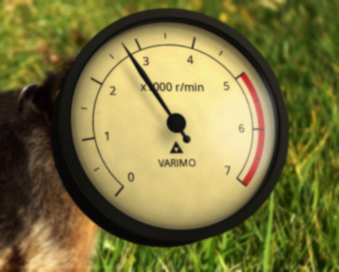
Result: 2750 rpm
